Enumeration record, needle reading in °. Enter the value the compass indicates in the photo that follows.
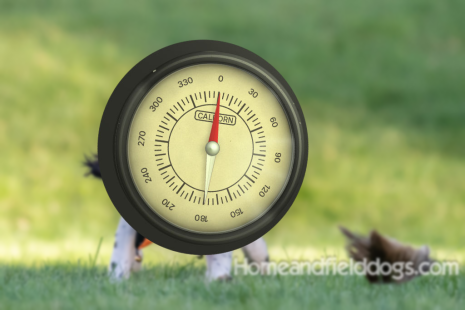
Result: 0 °
